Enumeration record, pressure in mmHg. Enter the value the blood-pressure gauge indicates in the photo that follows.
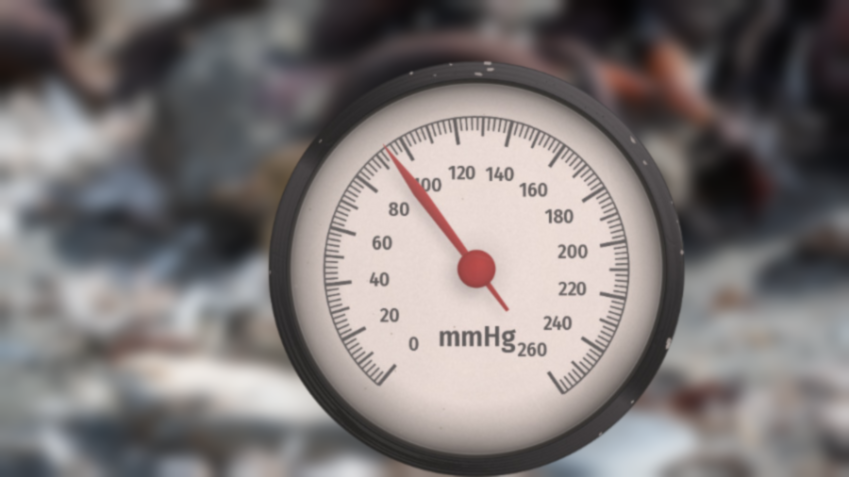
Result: 94 mmHg
